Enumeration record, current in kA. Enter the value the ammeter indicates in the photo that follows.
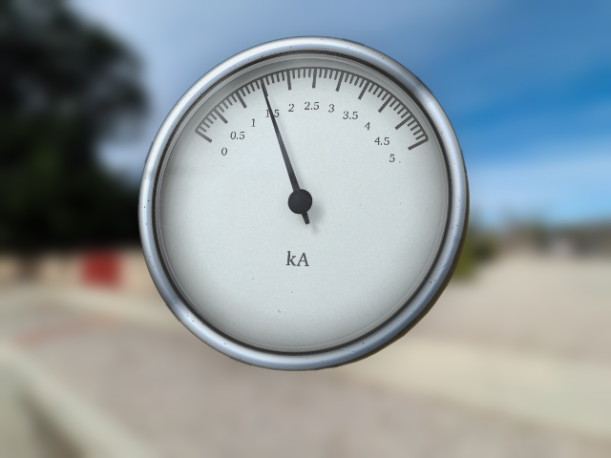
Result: 1.5 kA
